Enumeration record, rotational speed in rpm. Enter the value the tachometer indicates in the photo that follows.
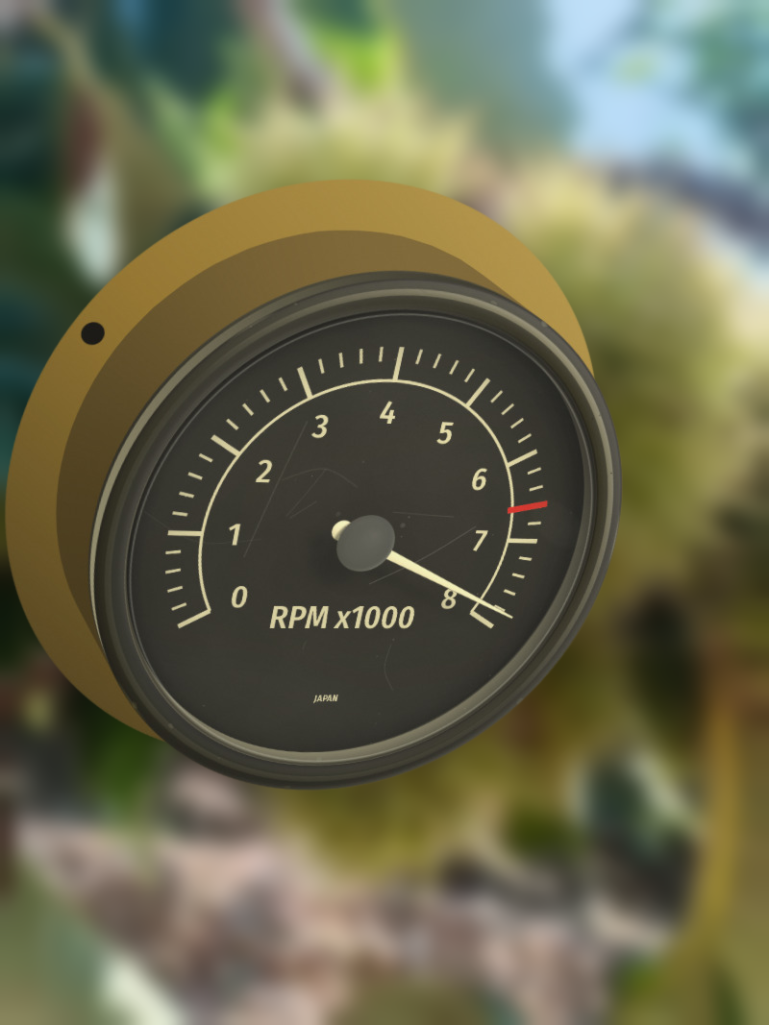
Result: 7800 rpm
